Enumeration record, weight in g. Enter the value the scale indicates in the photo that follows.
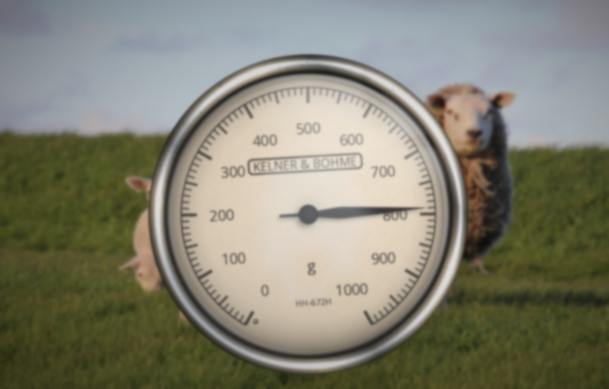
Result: 790 g
